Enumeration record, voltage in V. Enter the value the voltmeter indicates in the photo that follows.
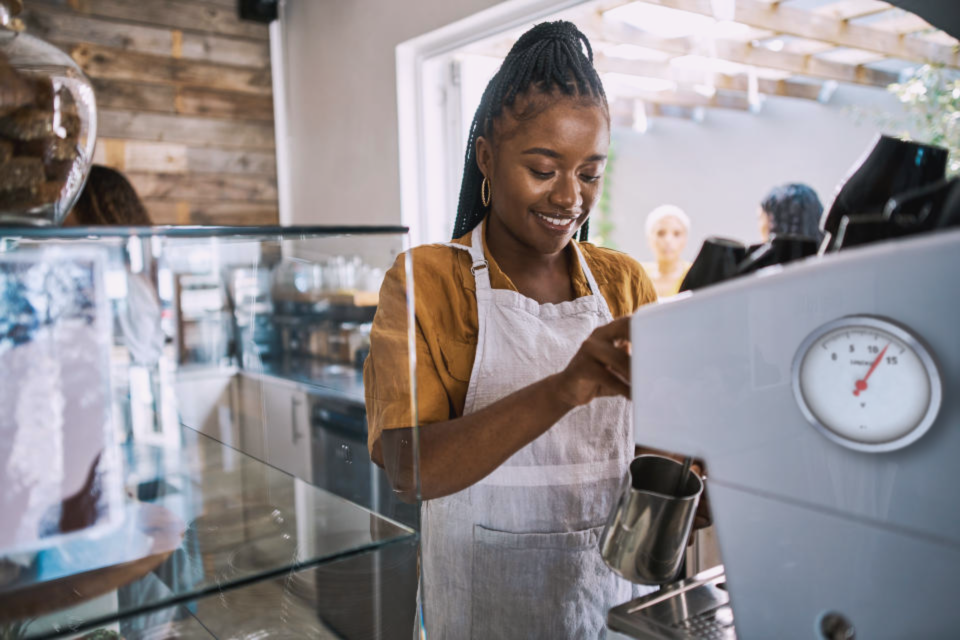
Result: 12.5 V
